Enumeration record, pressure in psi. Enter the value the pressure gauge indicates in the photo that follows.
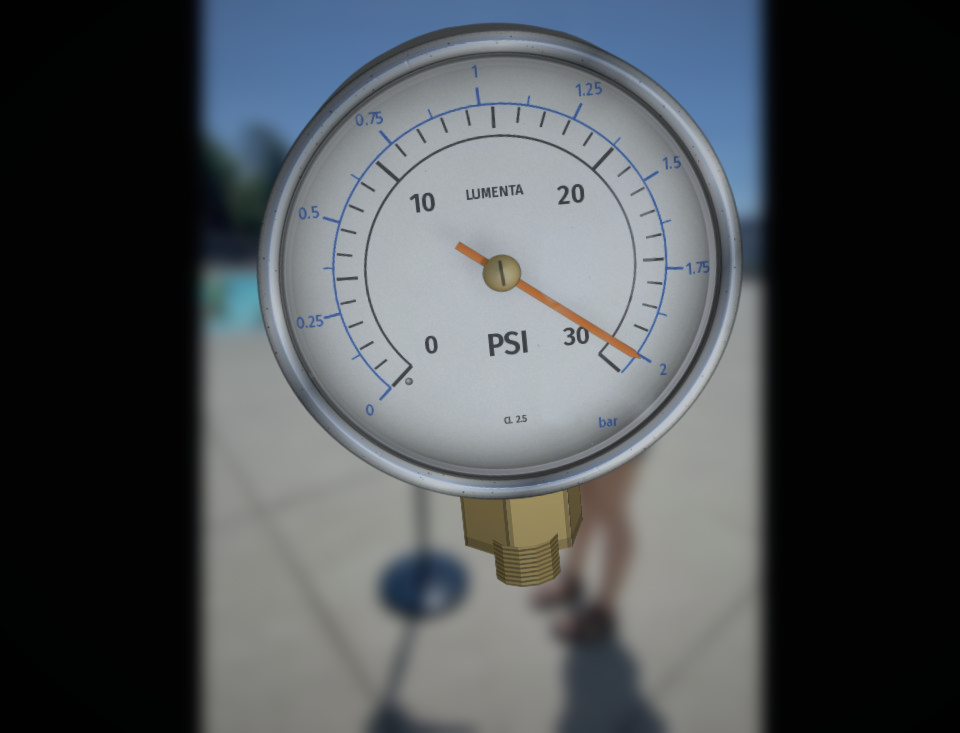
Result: 29 psi
